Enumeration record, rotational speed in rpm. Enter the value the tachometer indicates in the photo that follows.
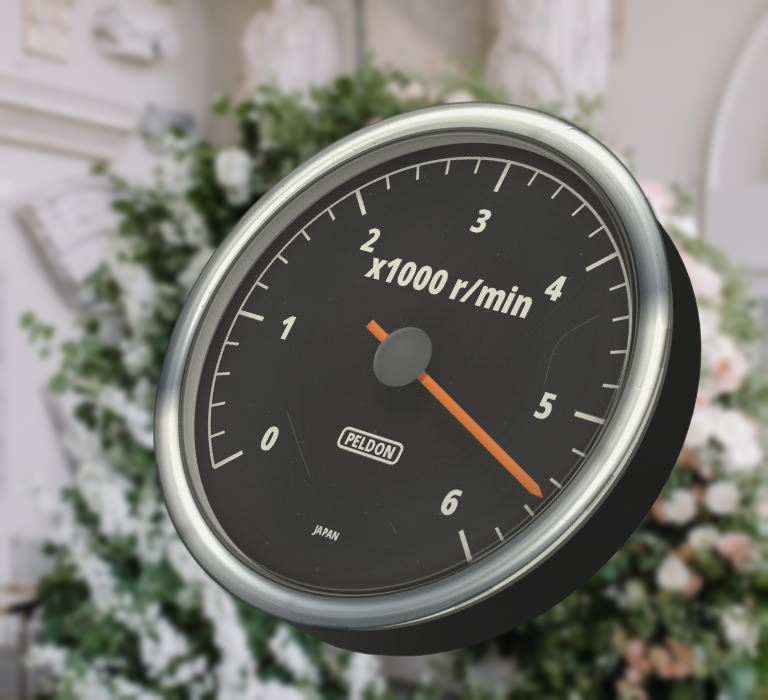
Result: 5500 rpm
